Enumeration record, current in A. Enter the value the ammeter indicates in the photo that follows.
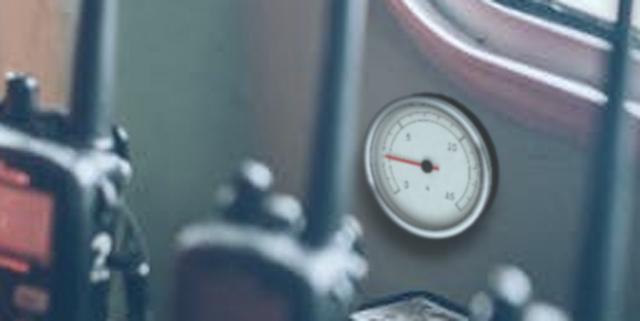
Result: 2.5 A
